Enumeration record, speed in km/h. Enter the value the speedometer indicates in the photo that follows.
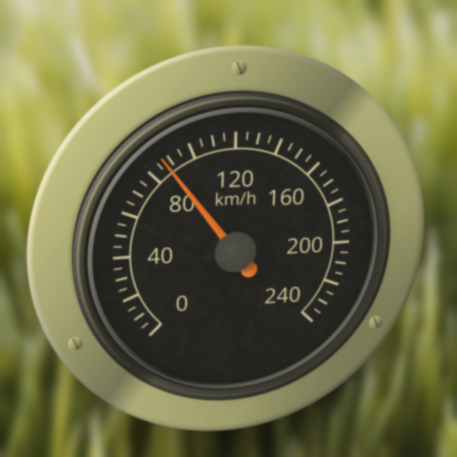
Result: 87.5 km/h
